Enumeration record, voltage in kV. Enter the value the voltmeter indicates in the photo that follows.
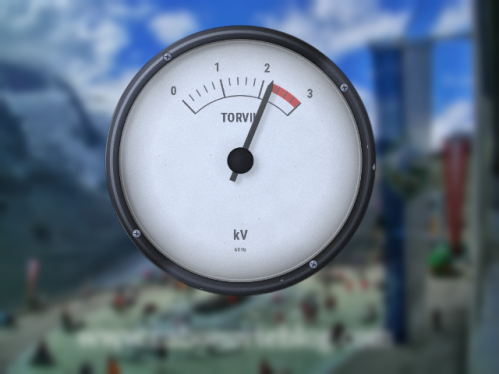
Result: 2.2 kV
